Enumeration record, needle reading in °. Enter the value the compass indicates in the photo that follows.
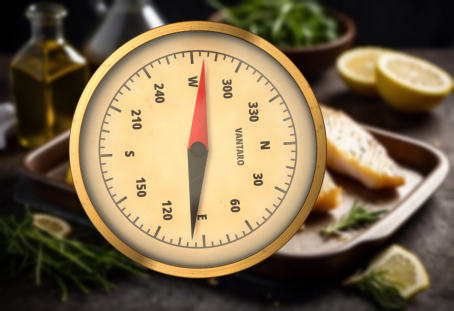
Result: 277.5 °
